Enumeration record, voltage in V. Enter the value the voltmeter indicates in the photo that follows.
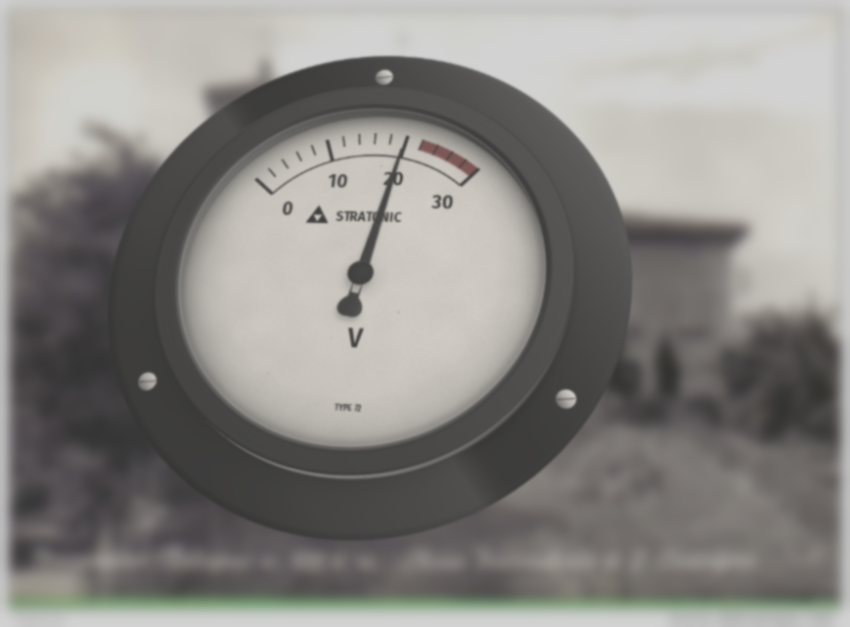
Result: 20 V
